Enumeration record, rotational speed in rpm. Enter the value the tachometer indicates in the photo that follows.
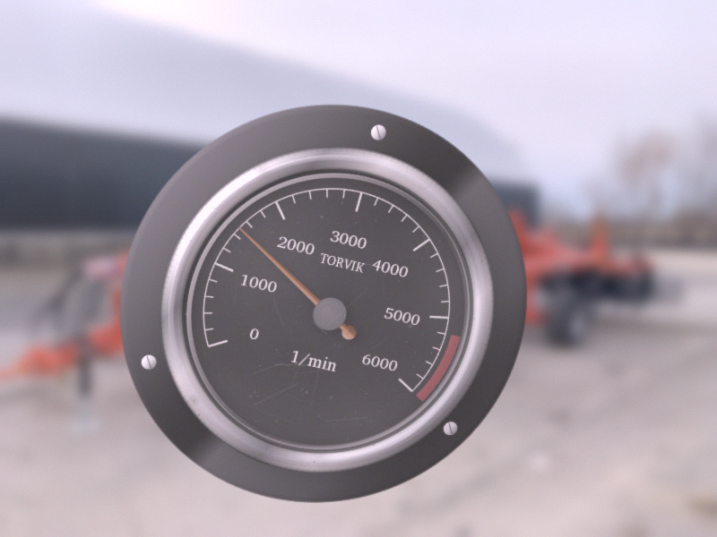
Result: 1500 rpm
